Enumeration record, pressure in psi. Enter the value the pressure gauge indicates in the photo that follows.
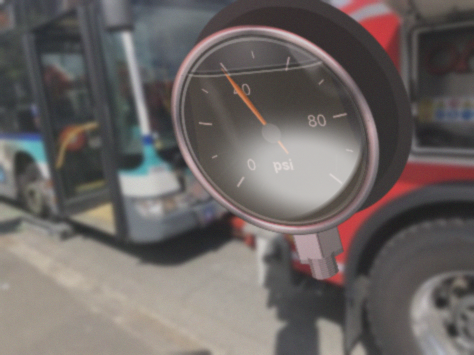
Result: 40 psi
